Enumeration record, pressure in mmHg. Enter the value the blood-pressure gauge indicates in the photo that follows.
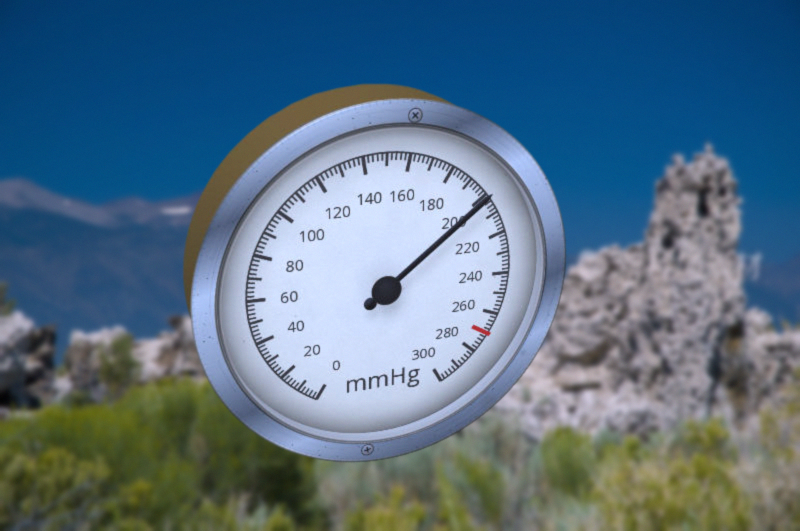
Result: 200 mmHg
